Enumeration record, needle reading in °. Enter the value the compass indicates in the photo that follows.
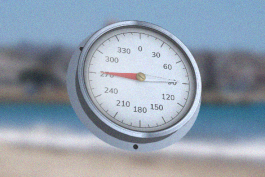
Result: 270 °
